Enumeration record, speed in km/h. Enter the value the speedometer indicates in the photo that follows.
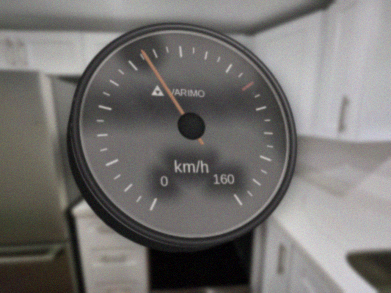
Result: 65 km/h
